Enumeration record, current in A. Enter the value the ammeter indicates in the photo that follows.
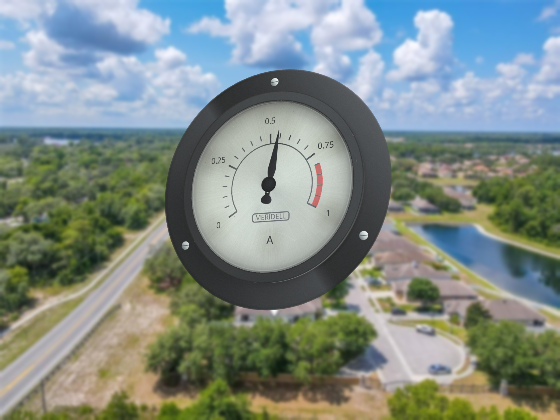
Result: 0.55 A
